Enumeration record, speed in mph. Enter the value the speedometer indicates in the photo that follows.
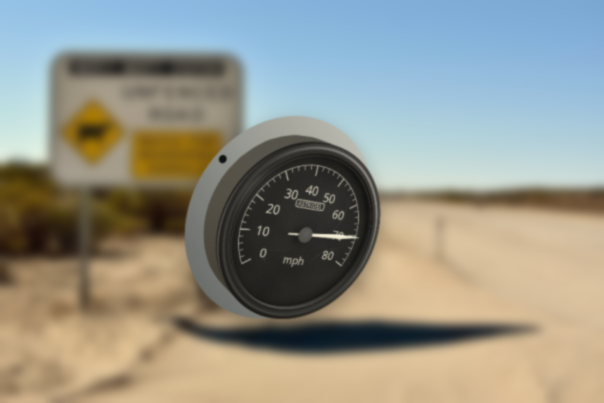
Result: 70 mph
